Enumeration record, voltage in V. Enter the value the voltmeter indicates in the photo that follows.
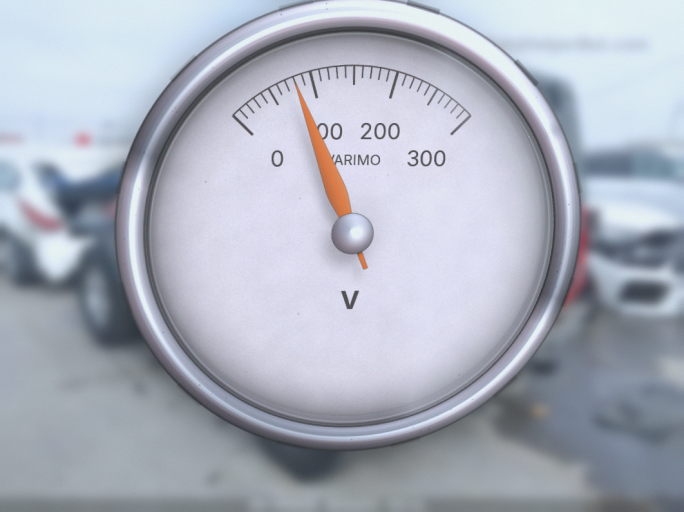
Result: 80 V
